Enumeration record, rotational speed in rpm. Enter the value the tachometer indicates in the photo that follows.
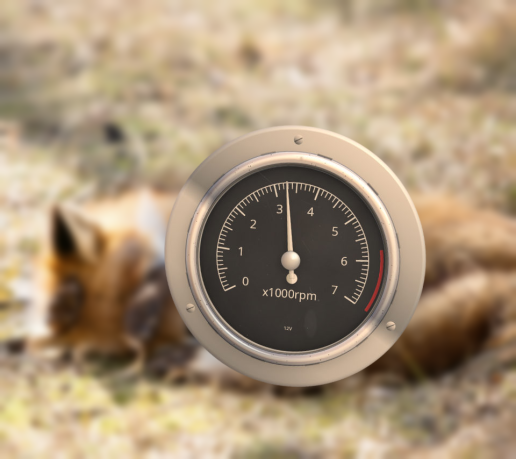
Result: 3300 rpm
